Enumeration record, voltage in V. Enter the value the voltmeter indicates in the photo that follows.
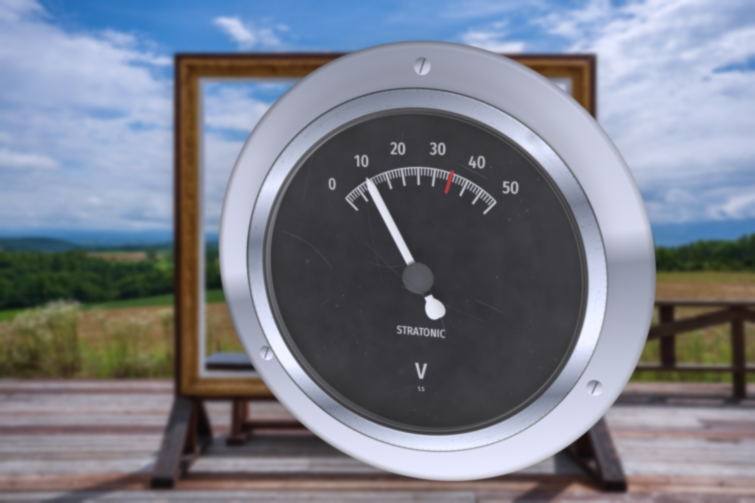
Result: 10 V
